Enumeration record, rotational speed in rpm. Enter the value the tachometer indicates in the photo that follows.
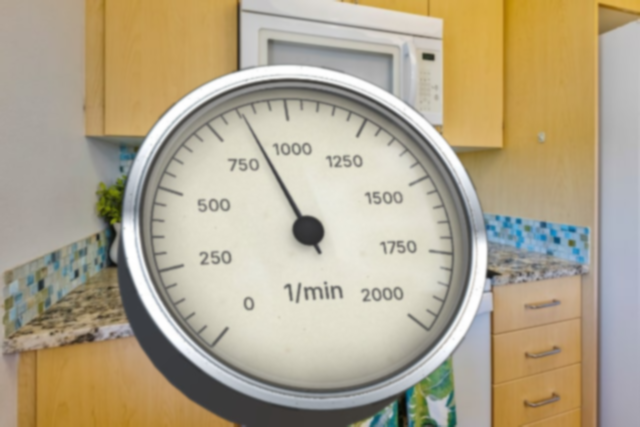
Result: 850 rpm
